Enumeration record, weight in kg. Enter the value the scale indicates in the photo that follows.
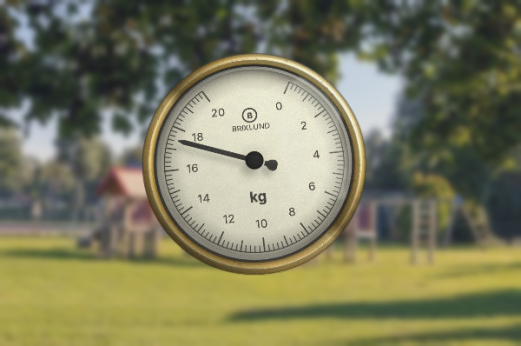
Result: 17.4 kg
